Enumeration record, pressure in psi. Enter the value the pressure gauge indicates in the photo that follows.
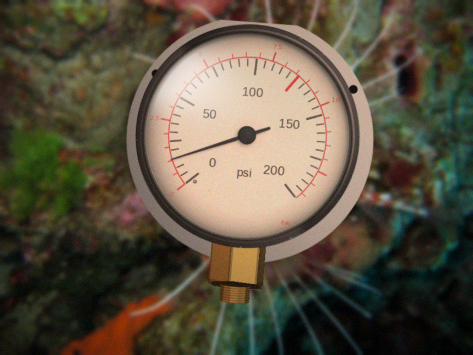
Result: 15 psi
